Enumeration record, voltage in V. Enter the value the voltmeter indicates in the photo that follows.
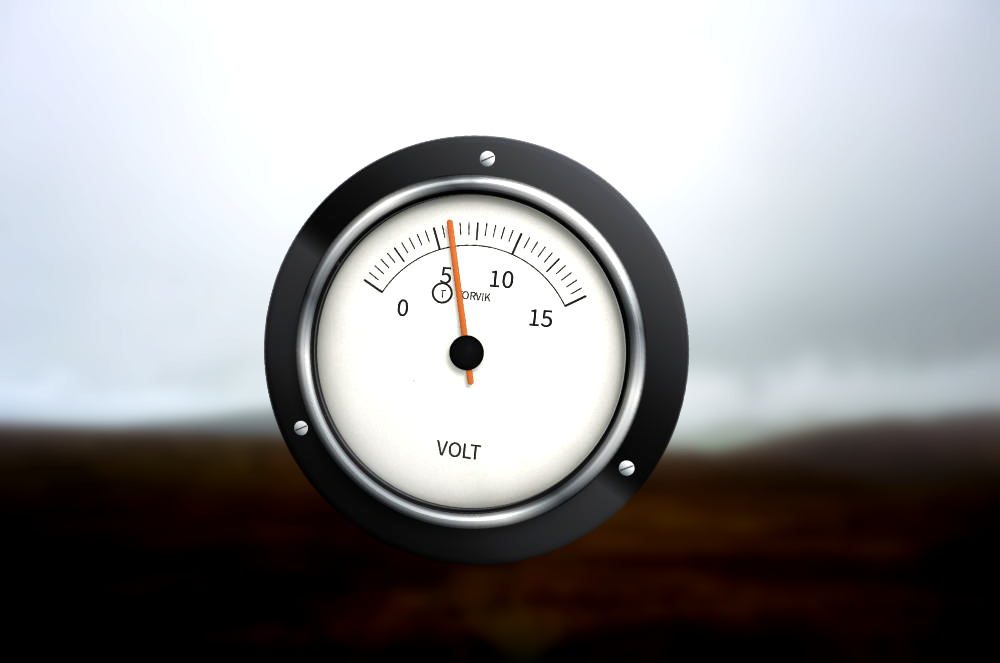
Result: 6 V
